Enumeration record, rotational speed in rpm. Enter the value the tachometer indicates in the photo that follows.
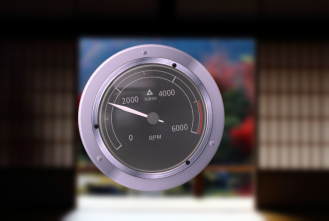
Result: 1500 rpm
